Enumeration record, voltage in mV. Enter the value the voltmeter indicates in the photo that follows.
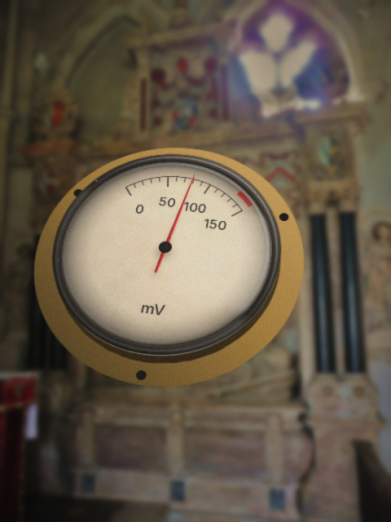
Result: 80 mV
